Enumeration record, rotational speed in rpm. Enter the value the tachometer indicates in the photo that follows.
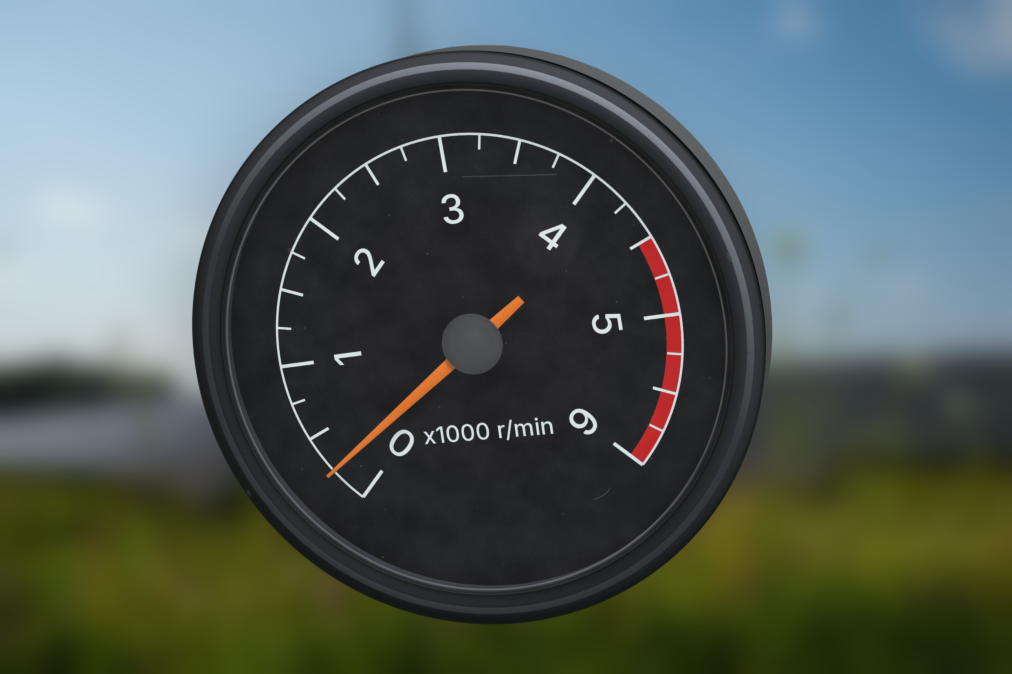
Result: 250 rpm
